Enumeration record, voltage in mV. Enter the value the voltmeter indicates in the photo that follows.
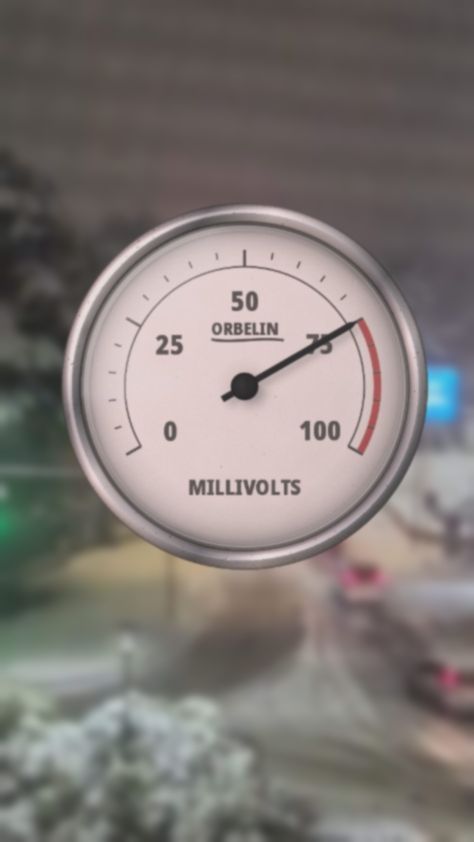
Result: 75 mV
